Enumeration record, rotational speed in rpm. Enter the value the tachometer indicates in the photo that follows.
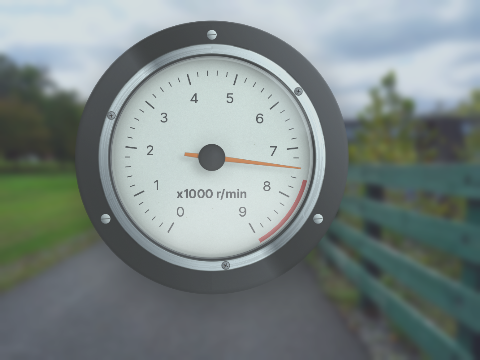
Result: 7400 rpm
